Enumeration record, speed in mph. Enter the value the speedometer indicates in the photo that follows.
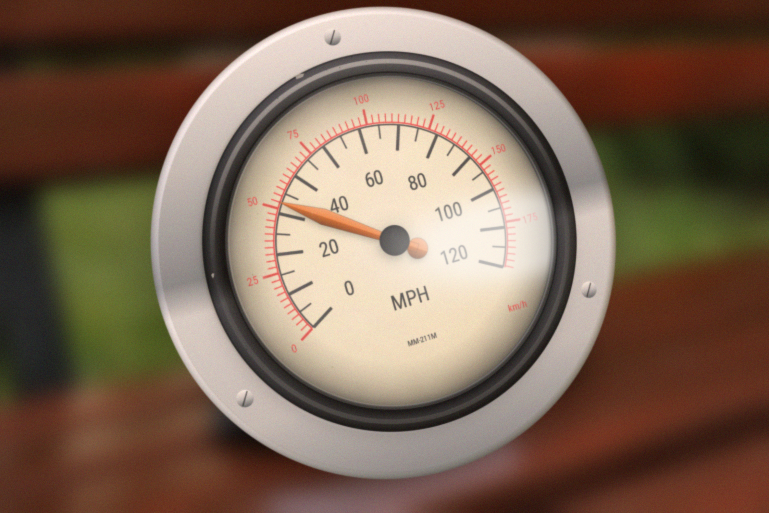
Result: 32.5 mph
